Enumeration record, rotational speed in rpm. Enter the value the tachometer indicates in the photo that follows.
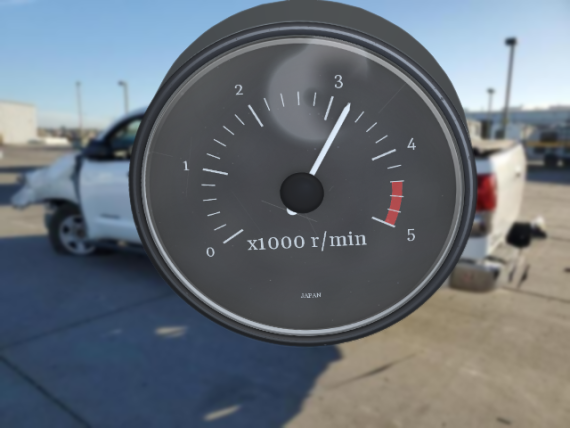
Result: 3200 rpm
